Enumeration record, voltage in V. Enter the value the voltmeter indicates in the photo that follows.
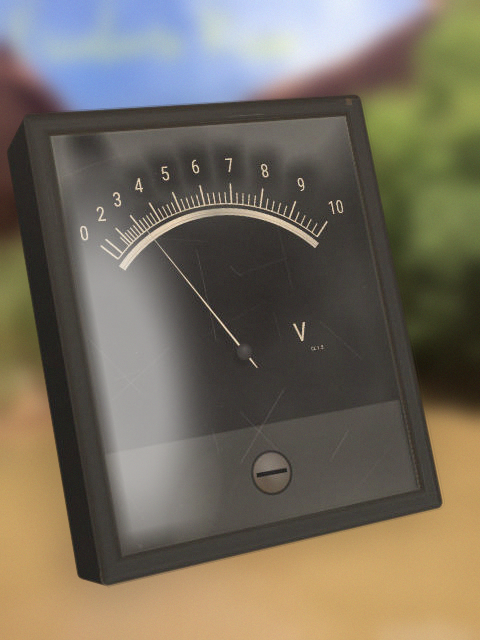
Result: 3 V
